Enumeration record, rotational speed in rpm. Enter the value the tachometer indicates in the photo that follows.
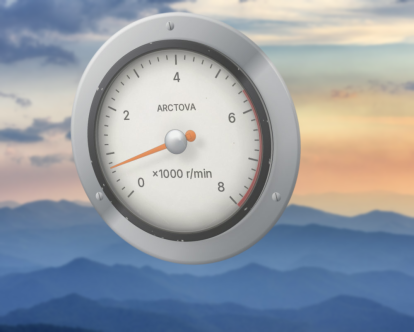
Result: 700 rpm
